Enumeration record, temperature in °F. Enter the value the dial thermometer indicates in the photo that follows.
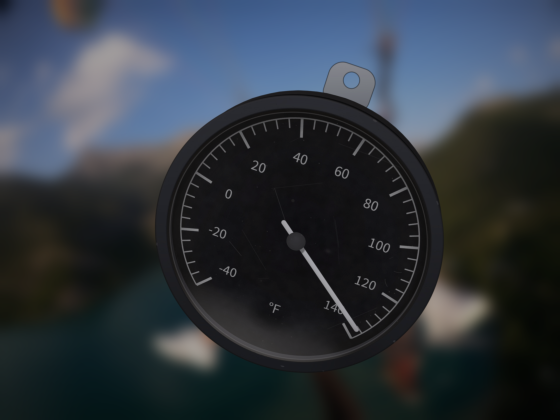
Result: 136 °F
